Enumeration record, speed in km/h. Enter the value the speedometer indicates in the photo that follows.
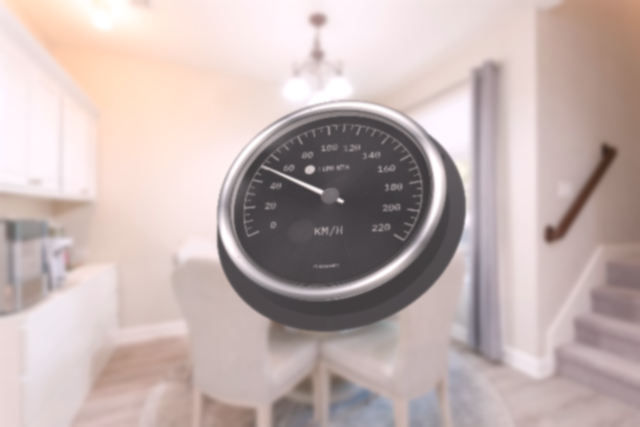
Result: 50 km/h
